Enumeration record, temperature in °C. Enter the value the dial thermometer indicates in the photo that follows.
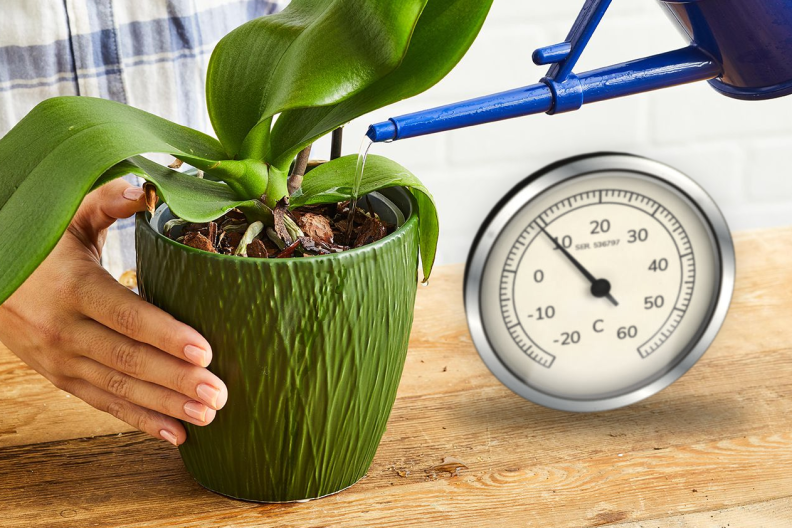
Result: 9 °C
